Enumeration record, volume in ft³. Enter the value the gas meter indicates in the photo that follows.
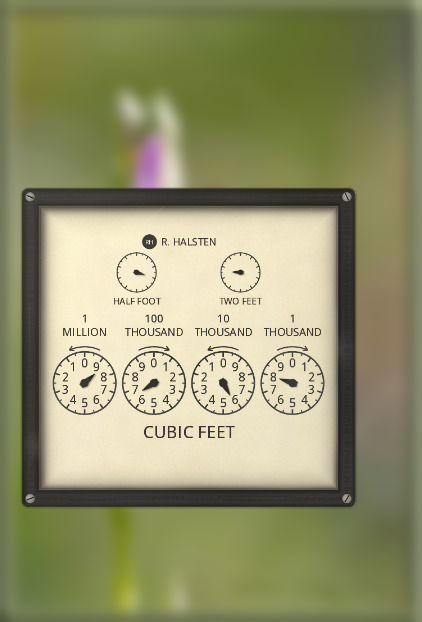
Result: 865800 ft³
